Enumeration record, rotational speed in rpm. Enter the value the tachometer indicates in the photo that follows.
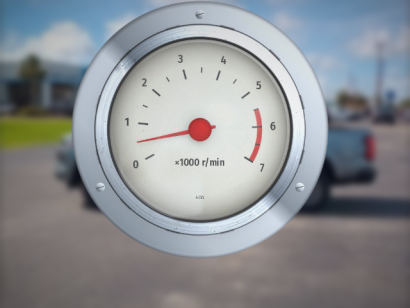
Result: 500 rpm
